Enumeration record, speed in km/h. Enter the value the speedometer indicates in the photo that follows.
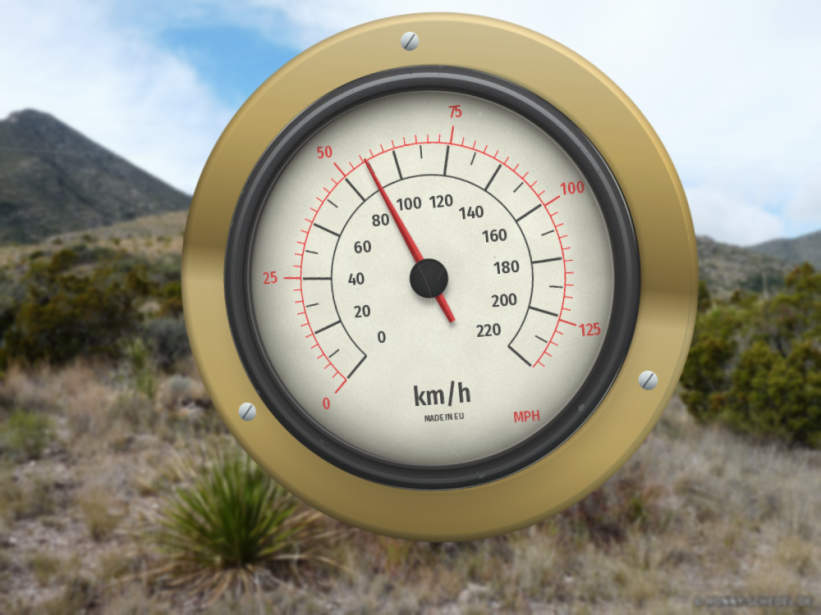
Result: 90 km/h
